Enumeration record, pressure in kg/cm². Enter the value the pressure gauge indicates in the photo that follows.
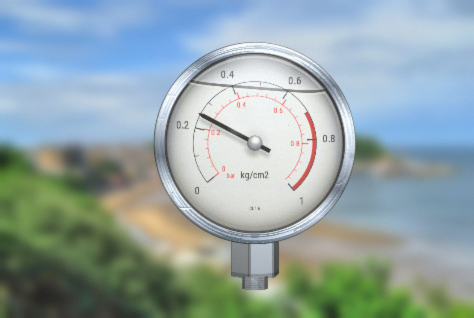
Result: 0.25 kg/cm²
